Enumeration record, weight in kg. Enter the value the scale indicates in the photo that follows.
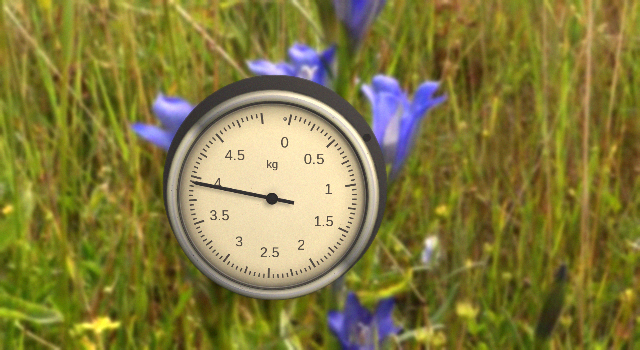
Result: 3.95 kg
